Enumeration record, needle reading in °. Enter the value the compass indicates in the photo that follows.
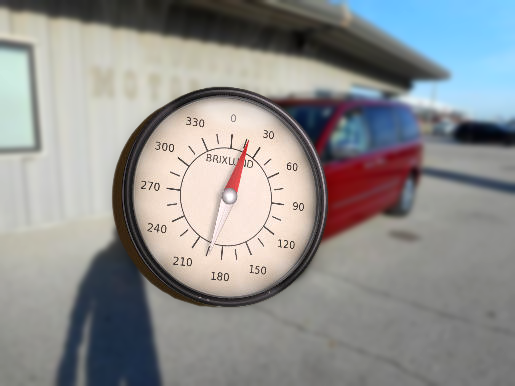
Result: 15 °
